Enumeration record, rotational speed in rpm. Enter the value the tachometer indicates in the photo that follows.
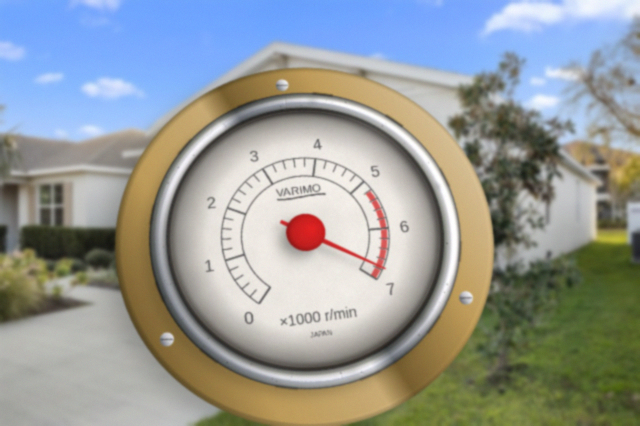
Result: 6800 rpm
